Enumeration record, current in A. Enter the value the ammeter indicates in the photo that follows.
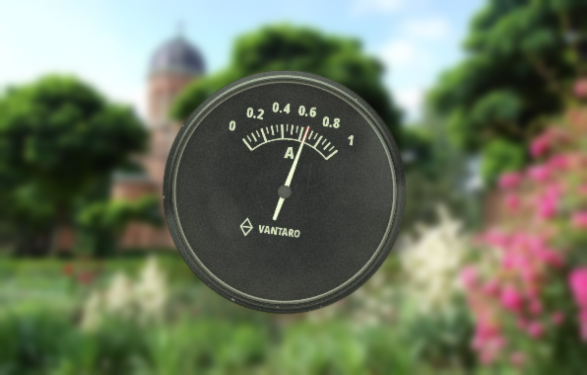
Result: 0.65 A
